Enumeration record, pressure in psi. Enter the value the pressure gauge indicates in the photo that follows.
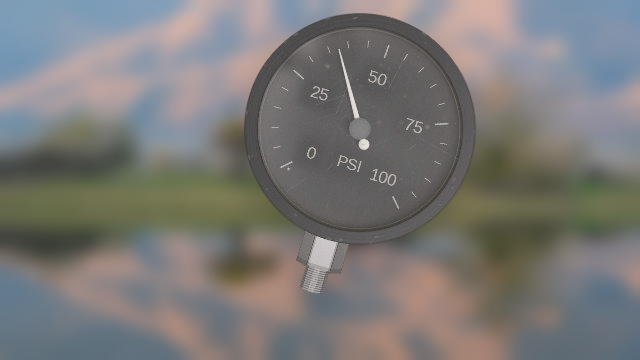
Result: 37.5 psi
